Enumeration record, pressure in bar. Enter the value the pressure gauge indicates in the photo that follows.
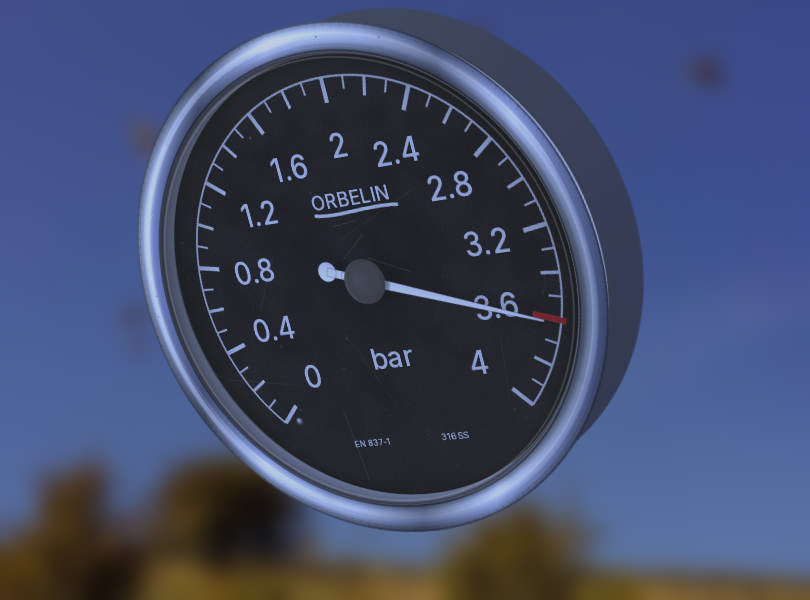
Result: 3.6 bar
